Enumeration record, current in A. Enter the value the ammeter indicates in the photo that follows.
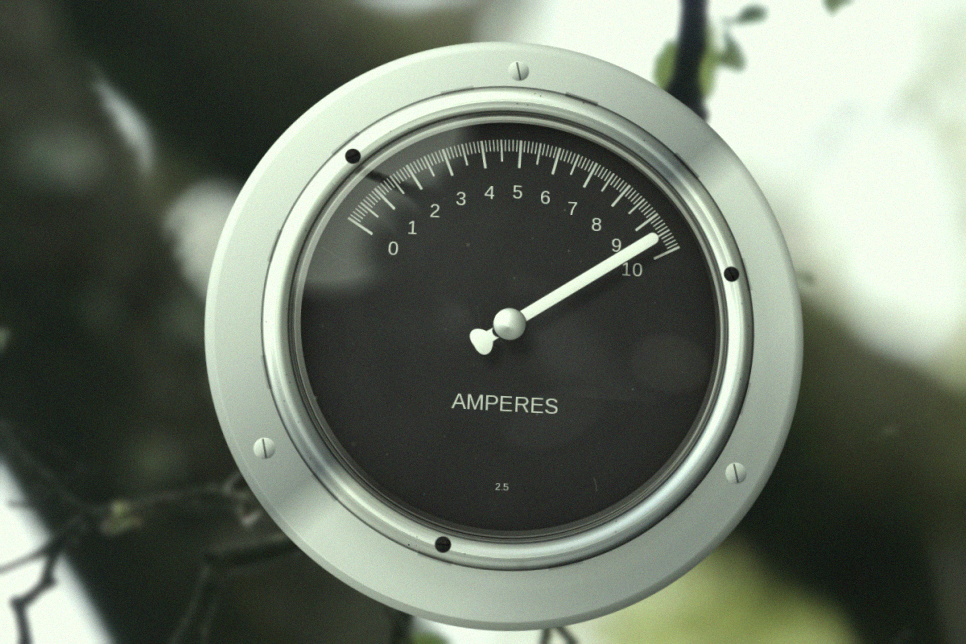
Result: 9.5 A
